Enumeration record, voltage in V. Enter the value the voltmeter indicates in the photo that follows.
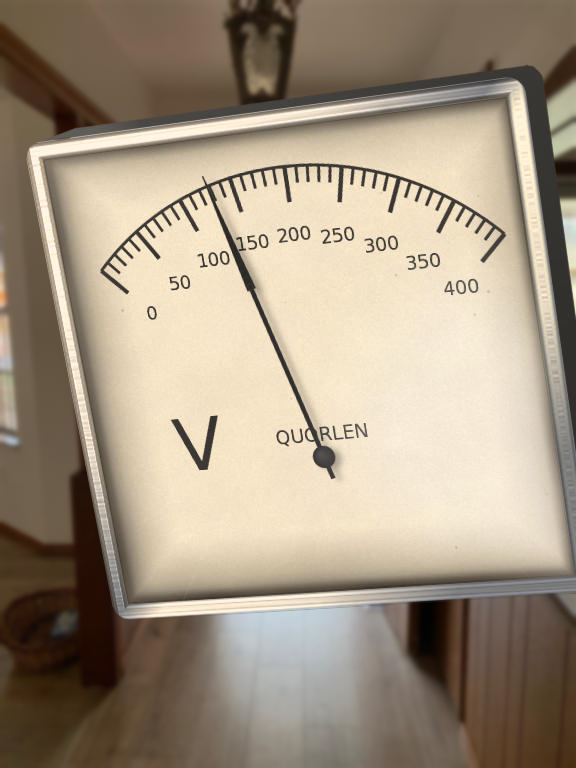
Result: 130 V
